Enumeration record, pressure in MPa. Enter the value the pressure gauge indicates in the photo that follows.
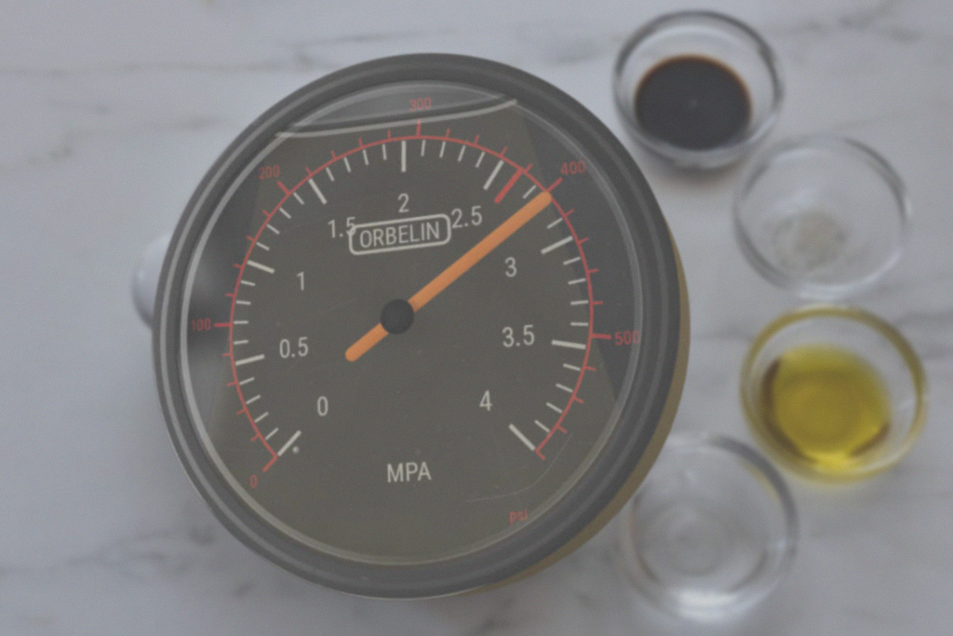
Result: 2.8 MPa
